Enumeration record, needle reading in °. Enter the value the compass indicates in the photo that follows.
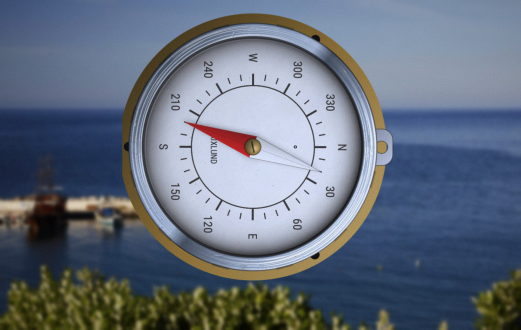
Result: 200 °
